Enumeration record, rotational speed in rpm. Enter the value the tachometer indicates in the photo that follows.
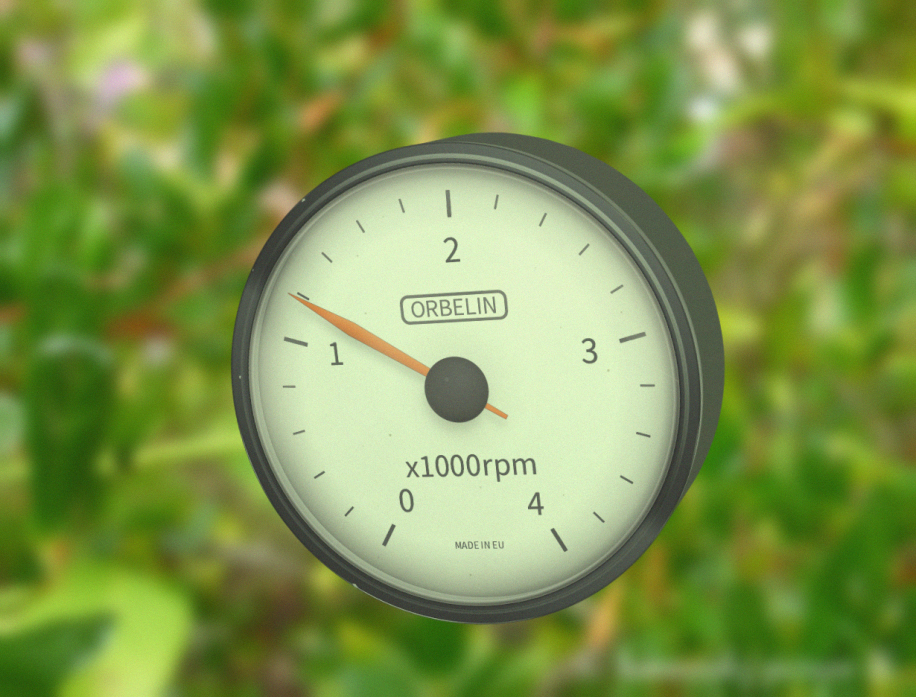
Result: 1200 rpm
